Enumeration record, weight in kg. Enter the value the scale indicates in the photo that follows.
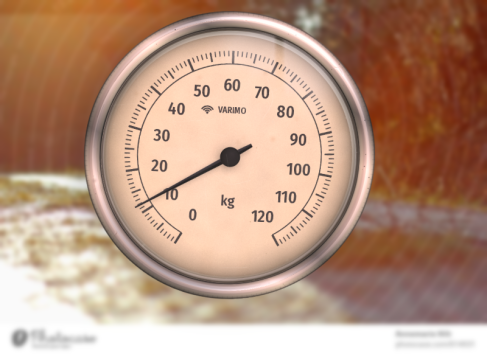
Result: 12 kg
